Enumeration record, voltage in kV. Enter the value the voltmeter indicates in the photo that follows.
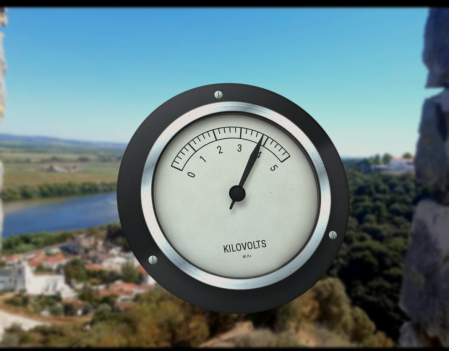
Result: 3.8 kV
